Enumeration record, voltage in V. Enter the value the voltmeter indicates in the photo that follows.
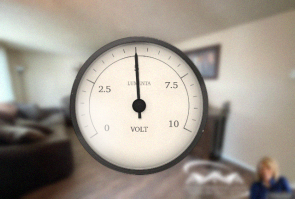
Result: 5 V
